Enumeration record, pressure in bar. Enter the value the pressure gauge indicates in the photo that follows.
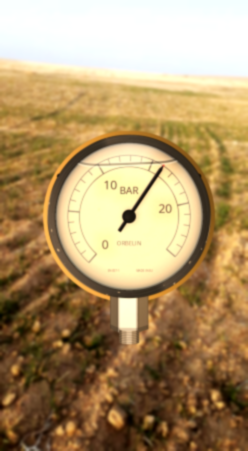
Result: 16 bar
